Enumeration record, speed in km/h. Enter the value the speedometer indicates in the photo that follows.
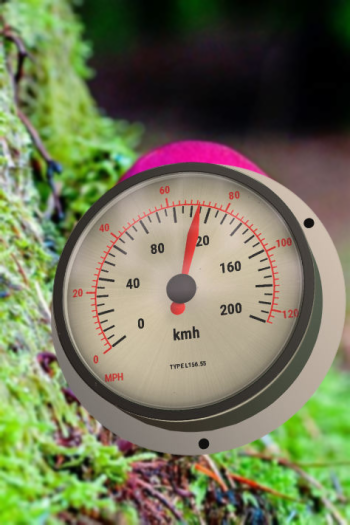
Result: 115 km/h
